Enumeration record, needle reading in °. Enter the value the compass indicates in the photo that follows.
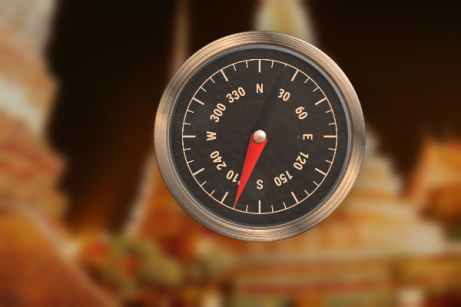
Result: 200 °
